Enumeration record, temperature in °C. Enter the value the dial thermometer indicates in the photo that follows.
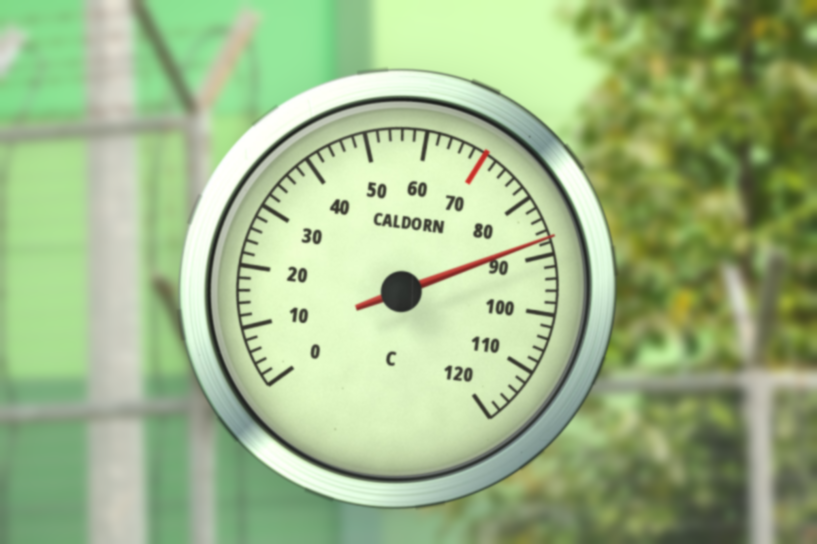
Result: 87 °C
